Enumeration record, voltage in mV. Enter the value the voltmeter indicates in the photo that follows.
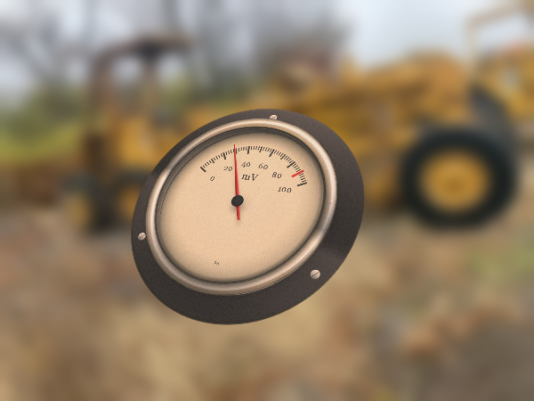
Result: 30 mV
